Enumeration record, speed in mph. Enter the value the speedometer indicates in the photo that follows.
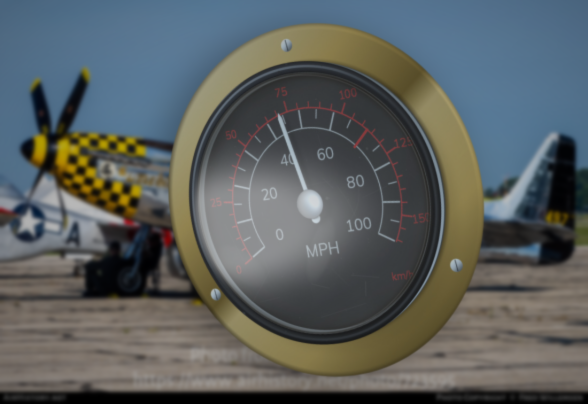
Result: 45 mph
